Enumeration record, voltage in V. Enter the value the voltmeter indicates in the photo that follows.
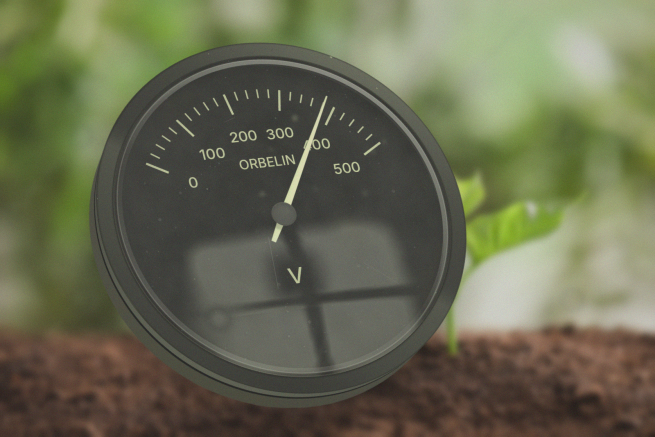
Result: 380 V
